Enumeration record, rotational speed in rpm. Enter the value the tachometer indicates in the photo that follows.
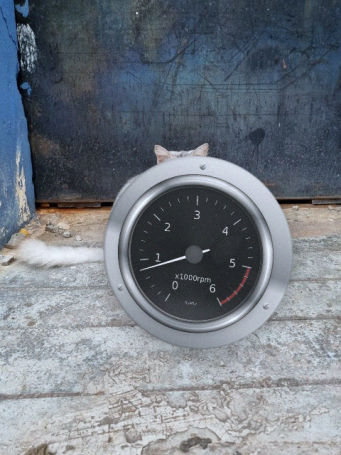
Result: 800 rpm
